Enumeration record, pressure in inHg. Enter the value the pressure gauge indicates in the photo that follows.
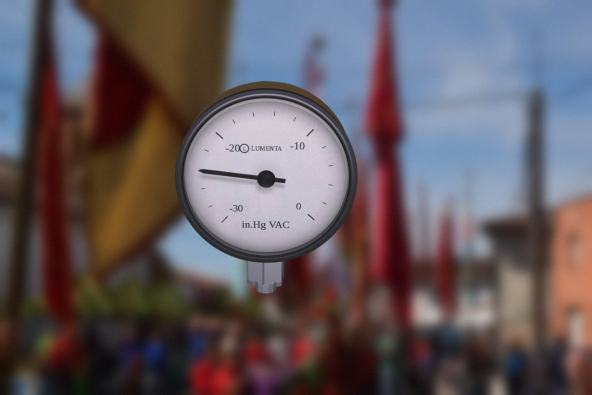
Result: -24 inHg
